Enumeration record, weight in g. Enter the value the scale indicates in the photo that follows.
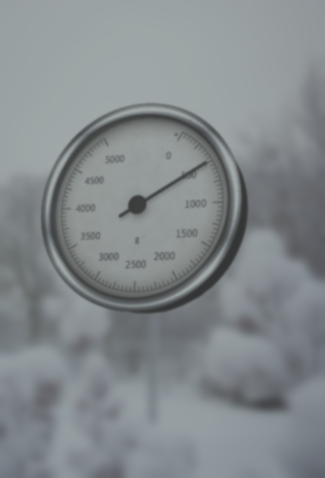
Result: 500 g
